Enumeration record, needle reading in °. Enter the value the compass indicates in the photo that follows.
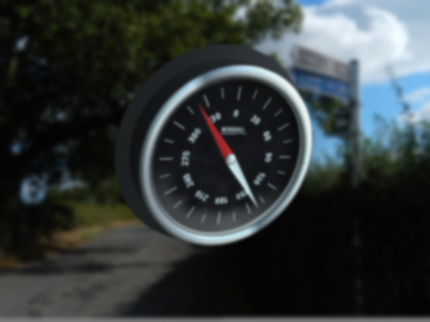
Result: 322.5 °
